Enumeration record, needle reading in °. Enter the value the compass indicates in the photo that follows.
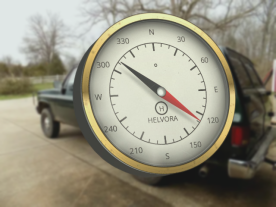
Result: 130 °
